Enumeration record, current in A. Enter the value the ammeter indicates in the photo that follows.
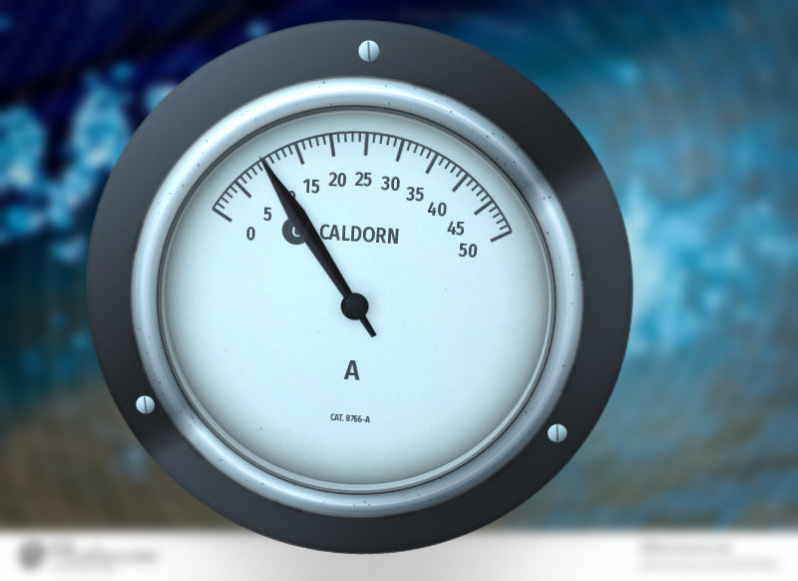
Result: 10 A
